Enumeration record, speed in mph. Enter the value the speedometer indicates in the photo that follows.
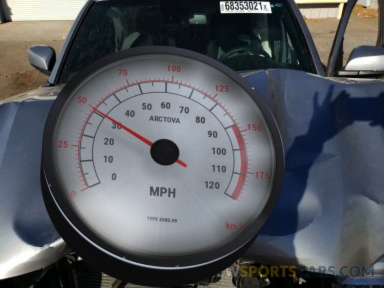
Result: 30 mph
